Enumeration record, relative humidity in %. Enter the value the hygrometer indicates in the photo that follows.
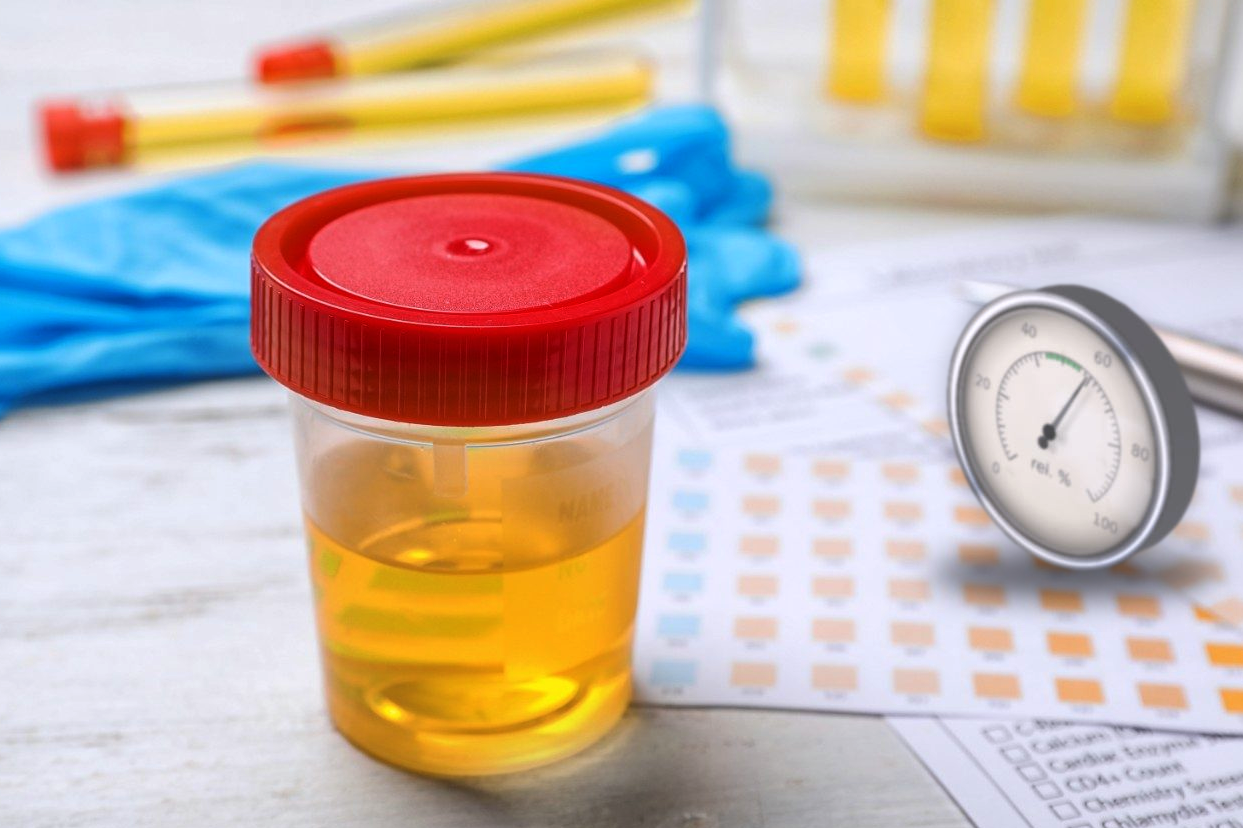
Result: 60 %
